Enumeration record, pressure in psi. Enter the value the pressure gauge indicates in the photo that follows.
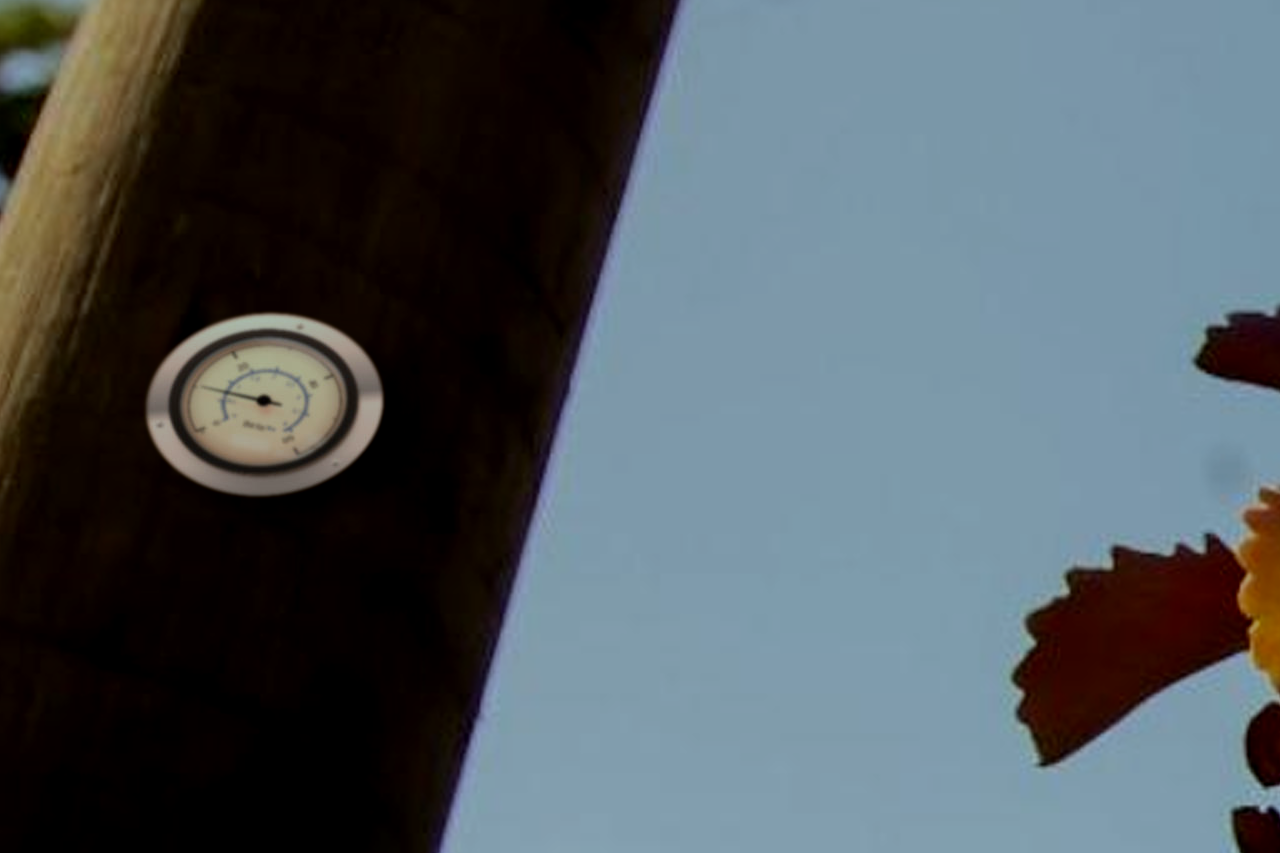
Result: 10 psi
